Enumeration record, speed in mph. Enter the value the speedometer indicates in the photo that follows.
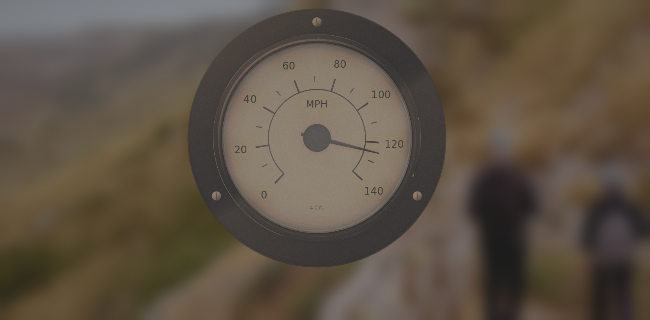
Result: 125 mph
